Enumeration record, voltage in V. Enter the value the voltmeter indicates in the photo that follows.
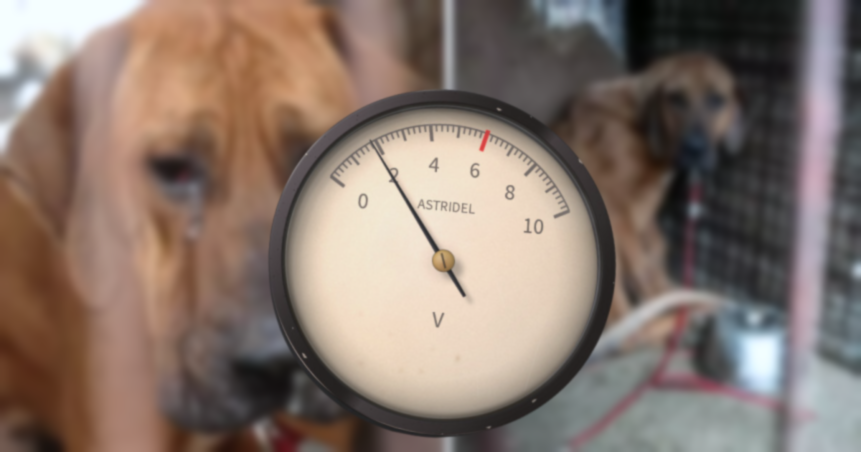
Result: 1.8 V
